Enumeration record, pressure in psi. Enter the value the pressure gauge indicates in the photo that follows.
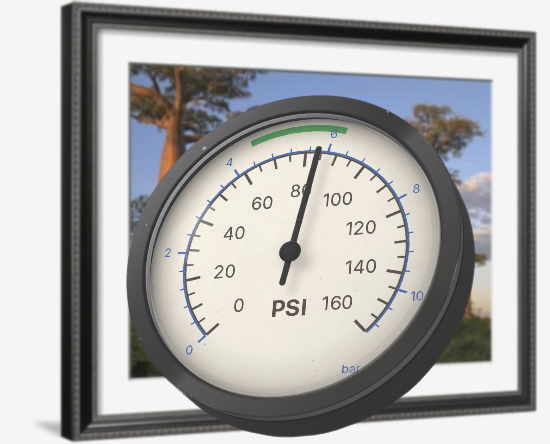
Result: 85 psi
